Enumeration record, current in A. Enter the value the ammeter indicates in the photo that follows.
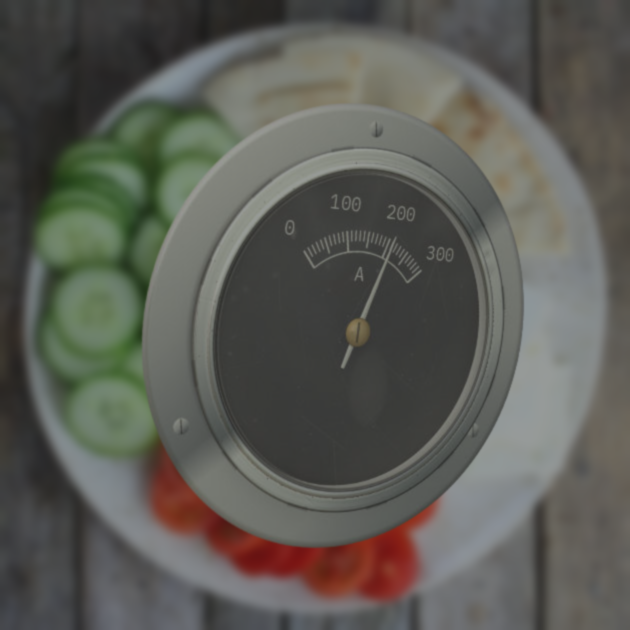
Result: 200 A
